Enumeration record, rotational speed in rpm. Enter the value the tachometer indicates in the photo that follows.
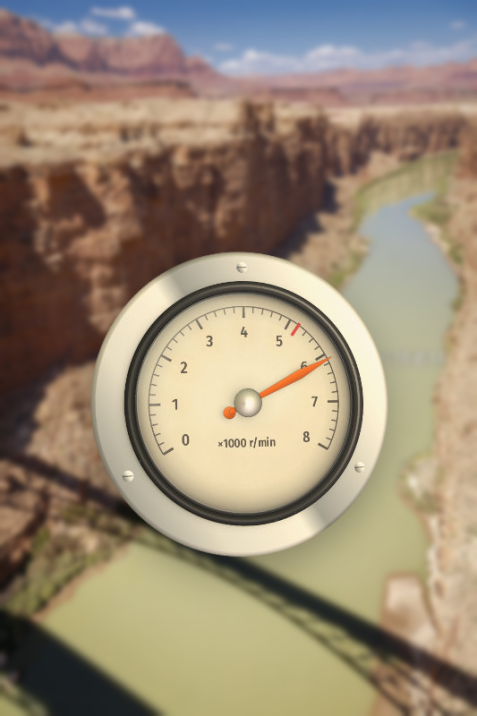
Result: 6100 rpm
